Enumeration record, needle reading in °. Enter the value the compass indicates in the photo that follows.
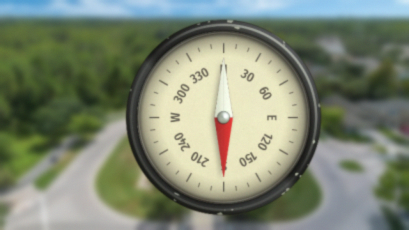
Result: 180 °
